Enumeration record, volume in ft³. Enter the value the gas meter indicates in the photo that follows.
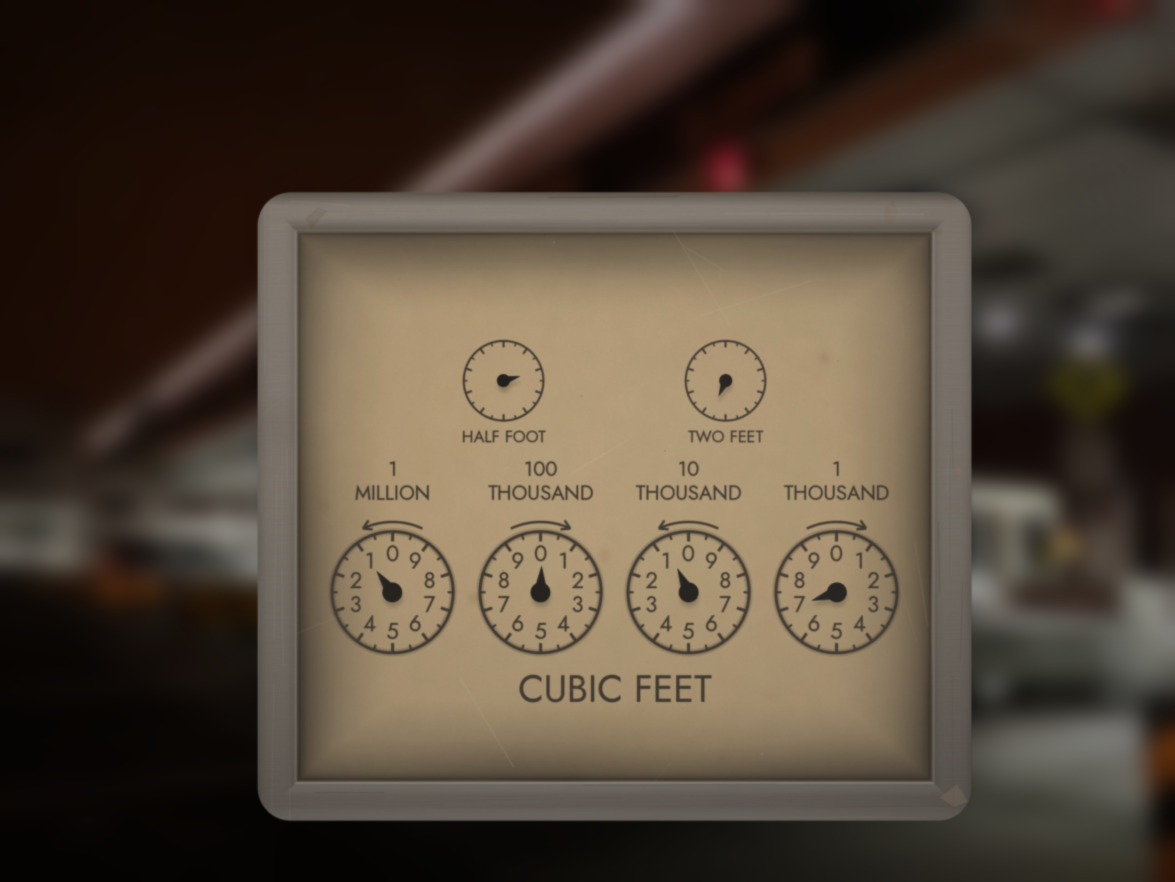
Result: 100700 ft³
